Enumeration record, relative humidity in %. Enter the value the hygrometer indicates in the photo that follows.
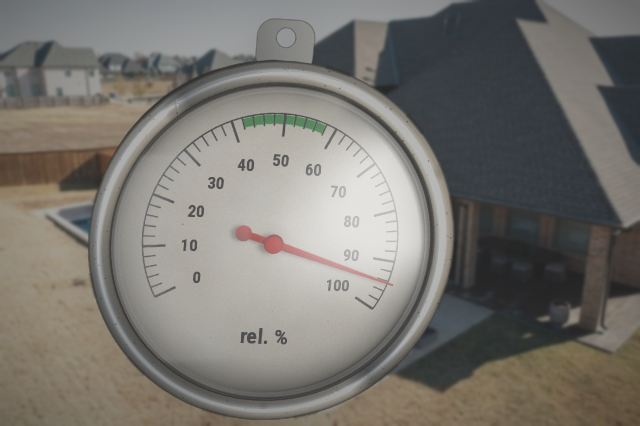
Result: 94 %
